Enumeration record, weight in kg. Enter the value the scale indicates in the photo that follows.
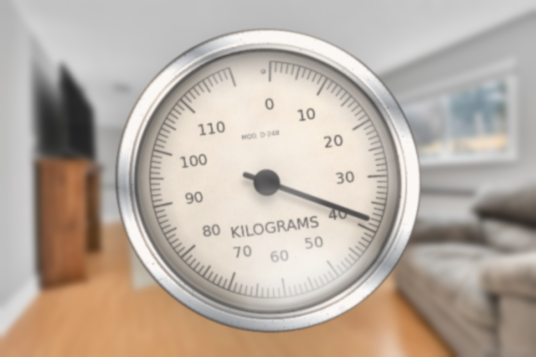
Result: 38 kg
